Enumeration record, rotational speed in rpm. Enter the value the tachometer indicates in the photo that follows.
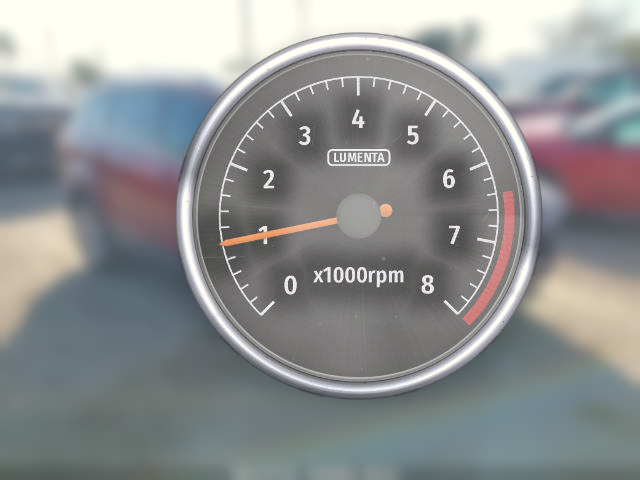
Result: 1000 rpm
